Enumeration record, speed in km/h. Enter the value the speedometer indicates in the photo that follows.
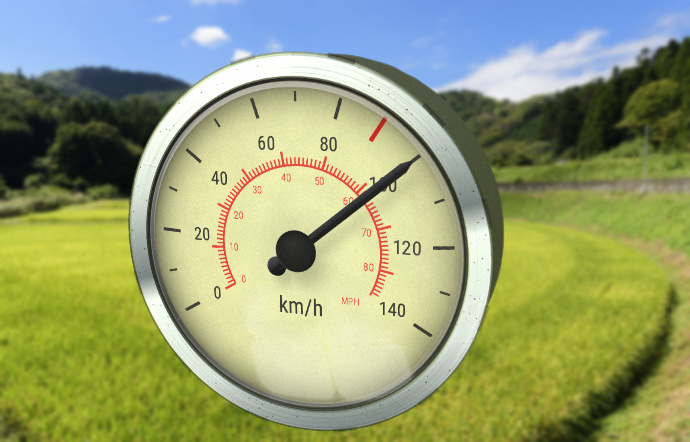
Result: 100 km/h
